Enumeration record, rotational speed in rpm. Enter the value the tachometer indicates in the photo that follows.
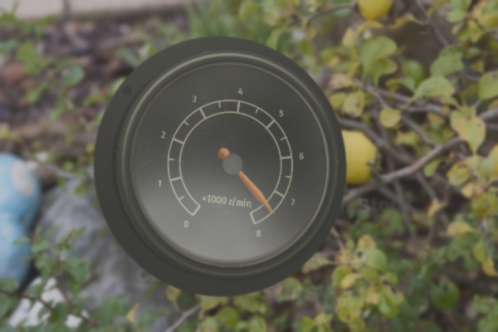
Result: 7500 rpm
